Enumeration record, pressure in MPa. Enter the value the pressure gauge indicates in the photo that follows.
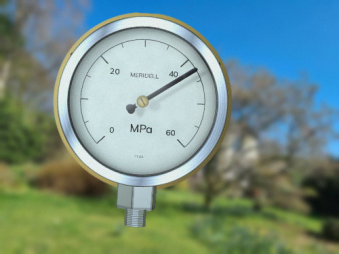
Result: 42.5 MPa
